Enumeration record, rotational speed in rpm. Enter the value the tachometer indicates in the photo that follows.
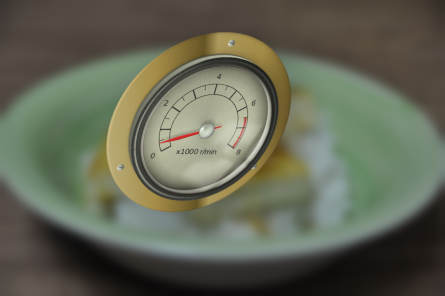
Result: 500 rpm
